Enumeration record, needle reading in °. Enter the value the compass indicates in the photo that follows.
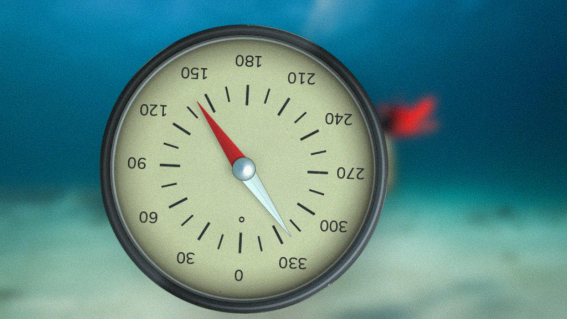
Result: 142.5 °
